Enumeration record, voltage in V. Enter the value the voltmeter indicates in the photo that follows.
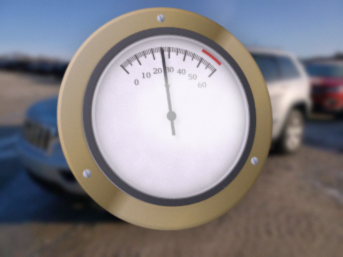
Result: 25 V
